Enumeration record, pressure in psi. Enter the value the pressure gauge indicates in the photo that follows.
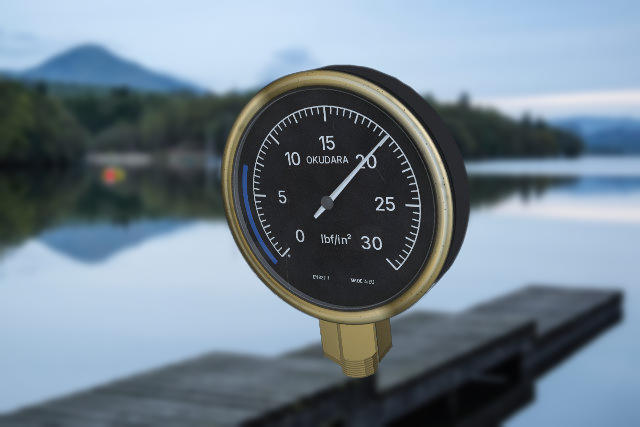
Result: 20 psi
